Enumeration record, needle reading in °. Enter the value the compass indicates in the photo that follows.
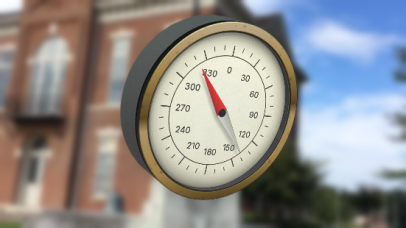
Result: 320 °
